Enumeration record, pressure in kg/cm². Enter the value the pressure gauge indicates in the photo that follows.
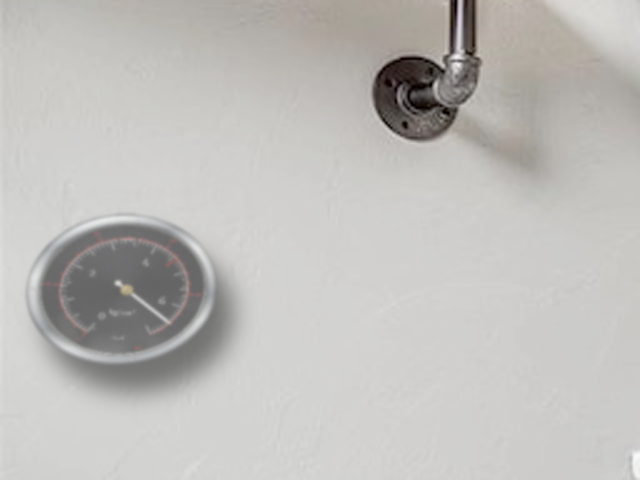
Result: 6.5 kg/cm²
